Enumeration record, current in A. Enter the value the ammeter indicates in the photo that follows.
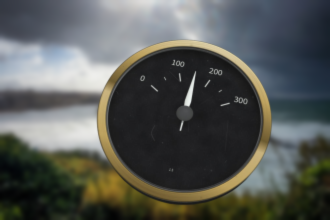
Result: 150 A
